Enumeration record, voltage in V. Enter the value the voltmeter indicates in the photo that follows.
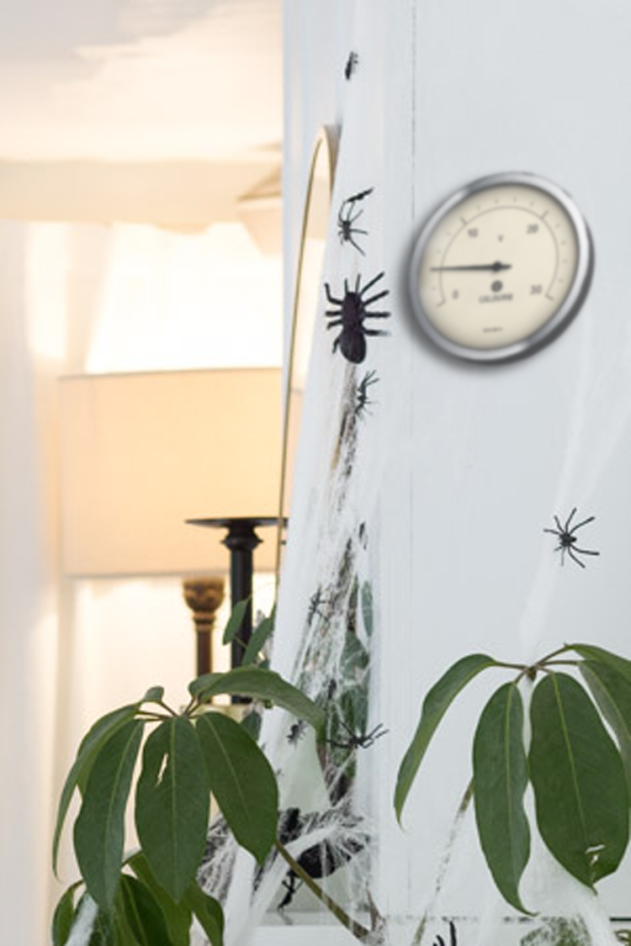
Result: 4 V
